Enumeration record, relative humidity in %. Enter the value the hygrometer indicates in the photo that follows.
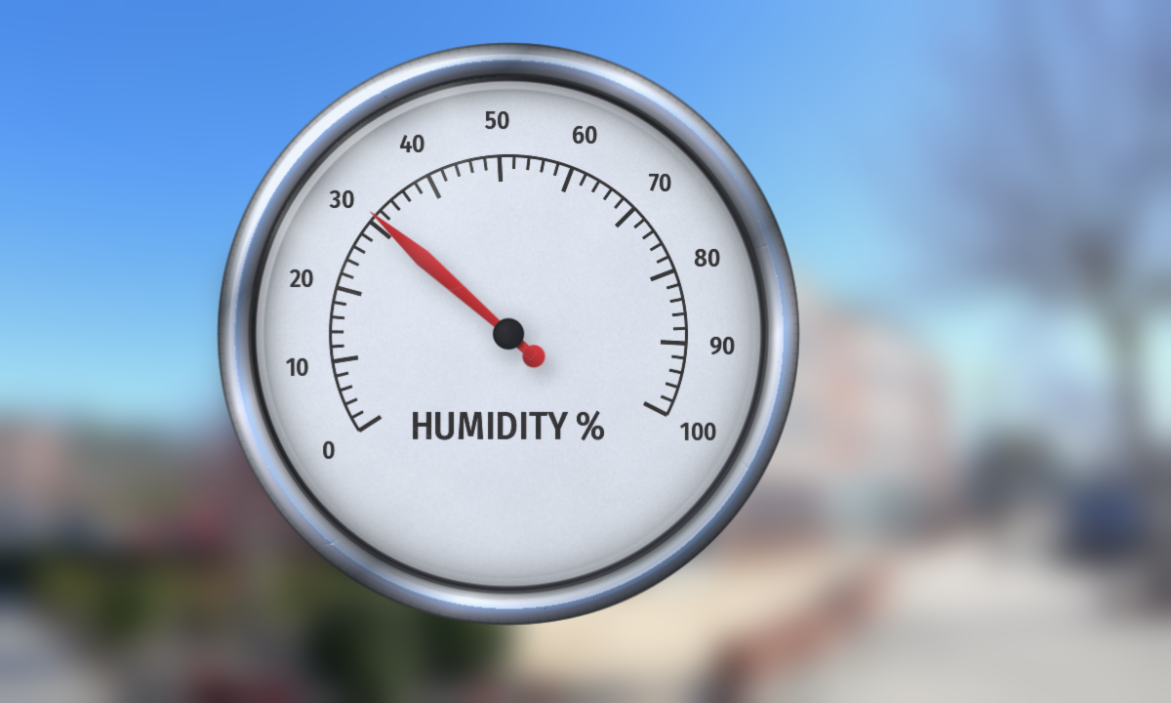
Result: 31 %
